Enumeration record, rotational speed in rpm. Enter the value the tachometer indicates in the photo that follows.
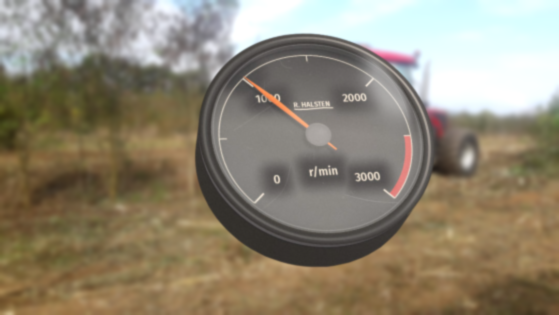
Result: 1000 rpm
